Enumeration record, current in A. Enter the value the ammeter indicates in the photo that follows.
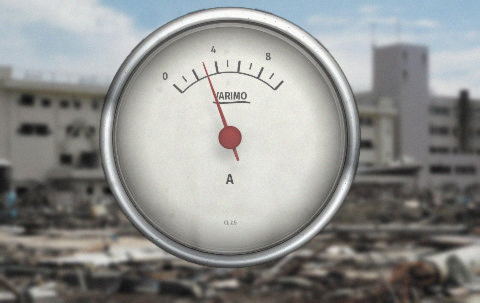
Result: 3 A
